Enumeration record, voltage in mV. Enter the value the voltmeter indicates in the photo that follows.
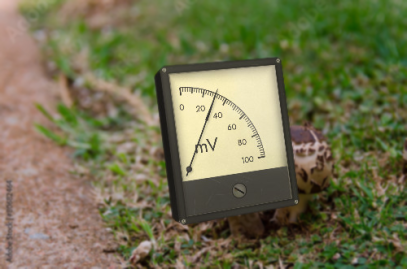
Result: 30 mV
